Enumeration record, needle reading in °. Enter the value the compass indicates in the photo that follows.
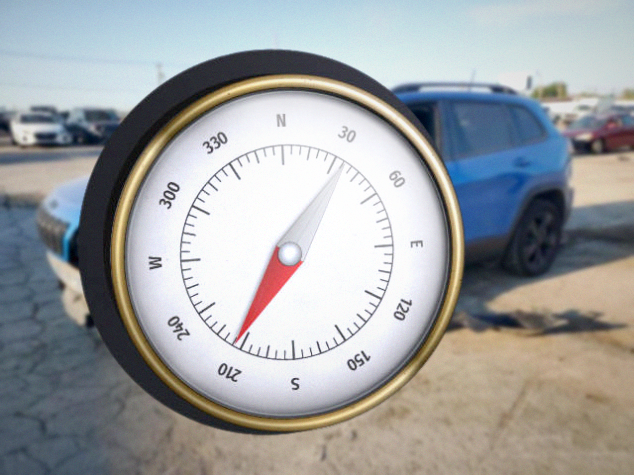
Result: 215 °
